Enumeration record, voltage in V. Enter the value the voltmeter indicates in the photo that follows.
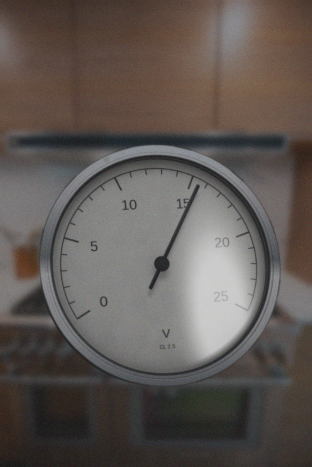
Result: 15.5 V
